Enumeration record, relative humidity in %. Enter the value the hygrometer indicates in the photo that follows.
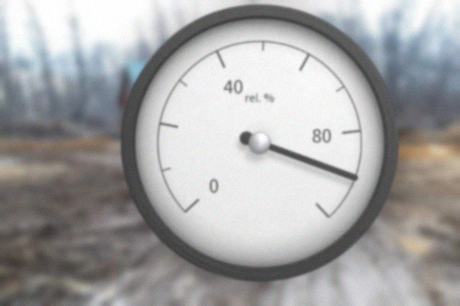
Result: 90 %
